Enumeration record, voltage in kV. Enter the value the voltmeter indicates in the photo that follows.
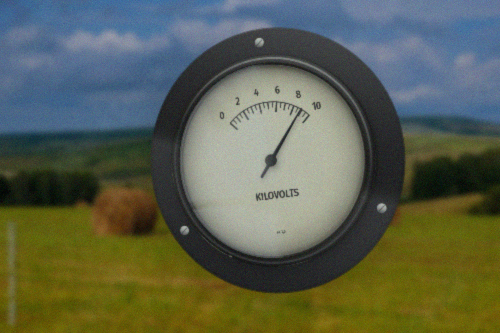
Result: 9 kV
